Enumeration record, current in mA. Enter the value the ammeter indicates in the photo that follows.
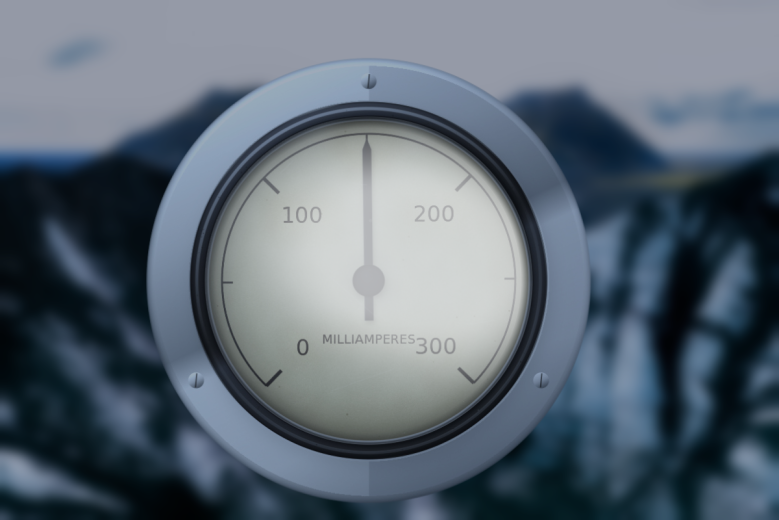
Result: 150 mA
